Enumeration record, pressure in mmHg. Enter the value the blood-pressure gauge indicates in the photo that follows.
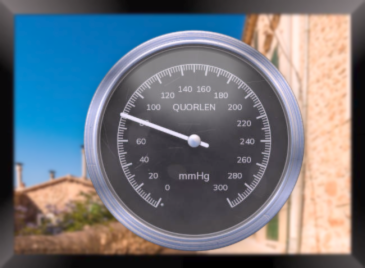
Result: 80 mmHg
